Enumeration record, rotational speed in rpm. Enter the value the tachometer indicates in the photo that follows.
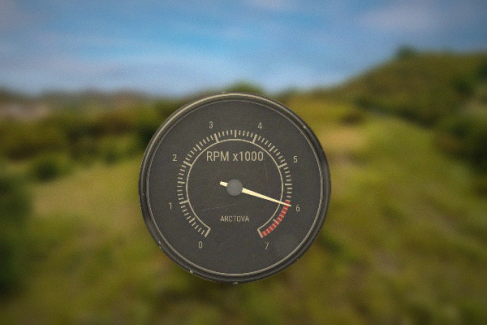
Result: 6000 rpm
